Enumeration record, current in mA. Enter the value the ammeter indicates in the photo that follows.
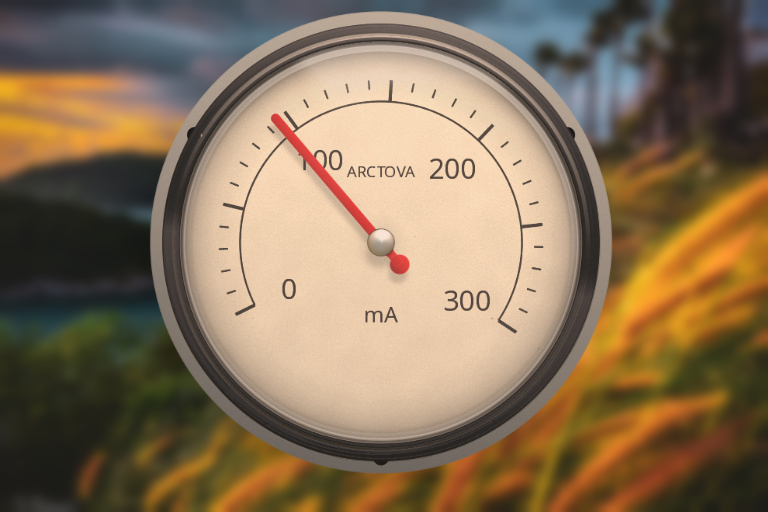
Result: 95 mA
